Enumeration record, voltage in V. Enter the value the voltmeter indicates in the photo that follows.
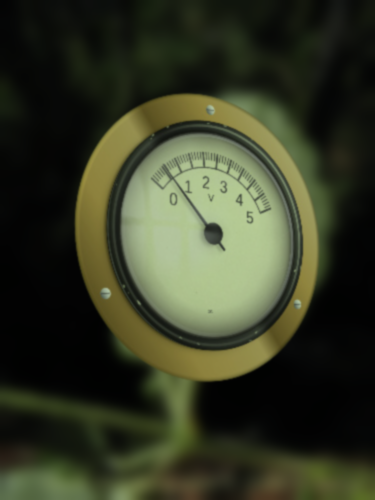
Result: 0.5 V
